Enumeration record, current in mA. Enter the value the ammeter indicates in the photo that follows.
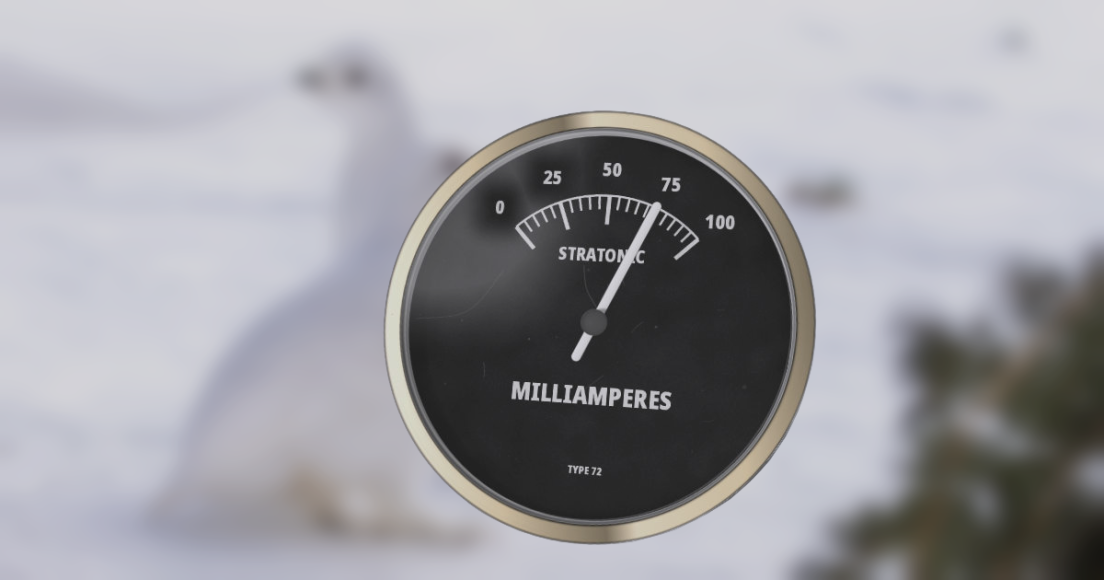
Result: 75 mA
